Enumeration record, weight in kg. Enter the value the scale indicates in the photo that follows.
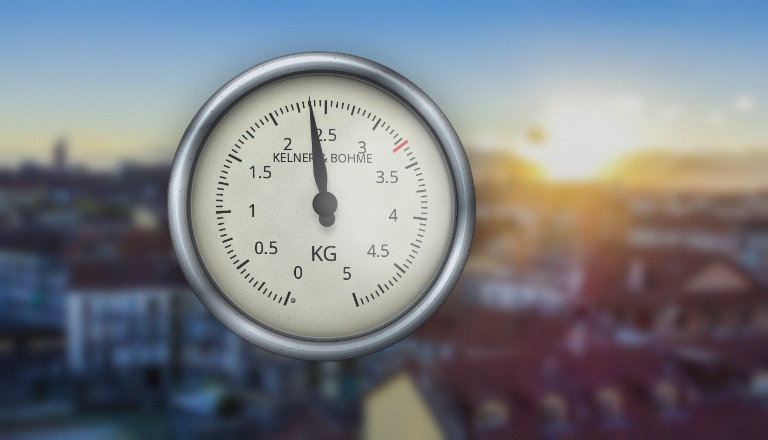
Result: 2.35 kg
